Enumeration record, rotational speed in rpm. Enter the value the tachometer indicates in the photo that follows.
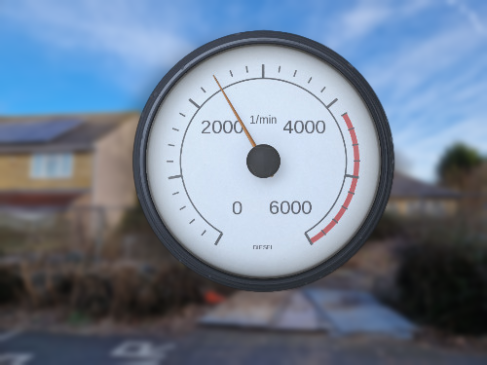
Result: 2400 rpm
